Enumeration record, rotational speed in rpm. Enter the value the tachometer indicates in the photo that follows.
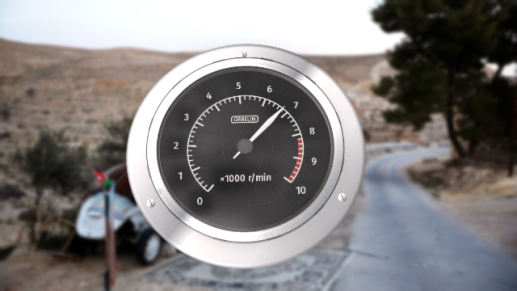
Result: 6800 rpm
